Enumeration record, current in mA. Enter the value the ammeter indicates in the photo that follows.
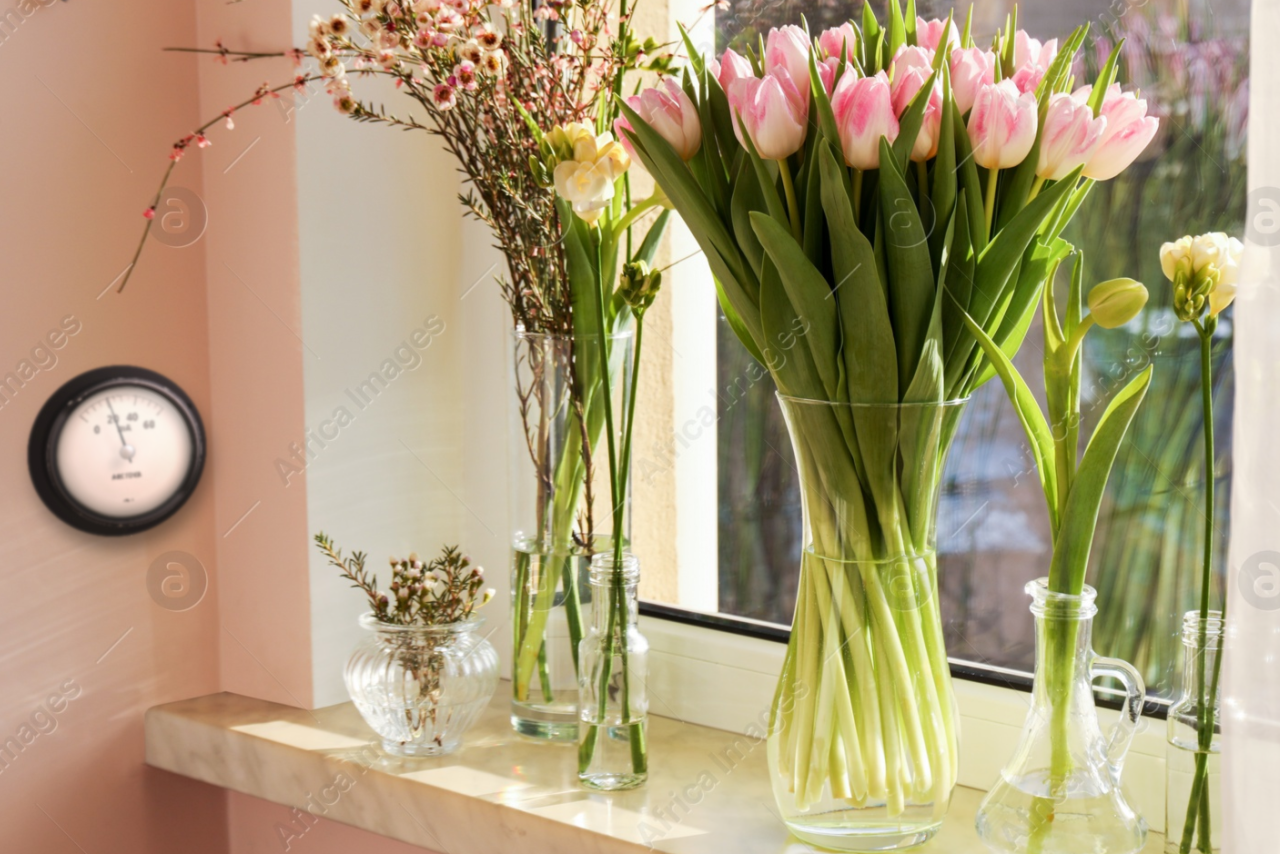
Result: 20 mA
